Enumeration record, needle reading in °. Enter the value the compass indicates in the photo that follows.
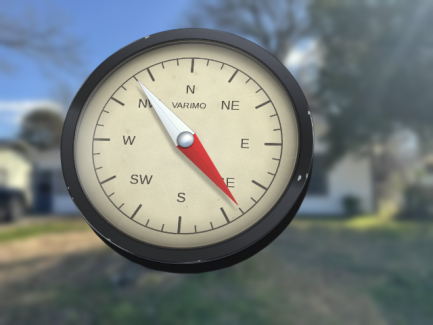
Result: 140 °
